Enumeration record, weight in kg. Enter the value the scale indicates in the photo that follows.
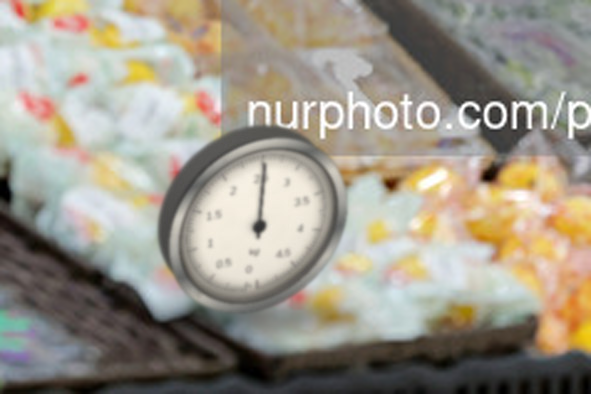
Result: 2.5 kg
